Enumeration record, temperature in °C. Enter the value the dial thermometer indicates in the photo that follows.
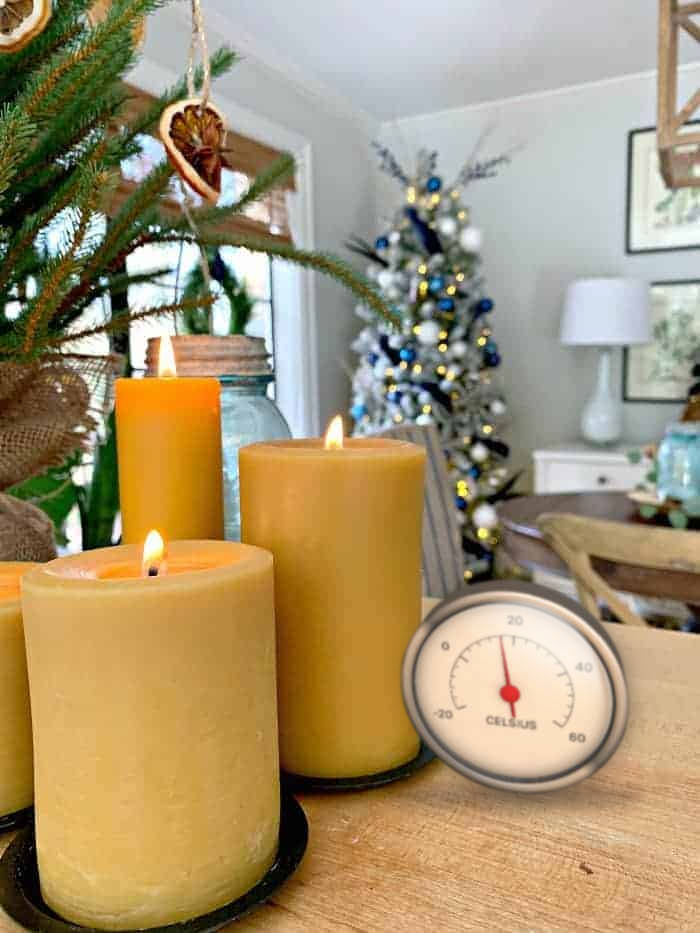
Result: 16 °C
